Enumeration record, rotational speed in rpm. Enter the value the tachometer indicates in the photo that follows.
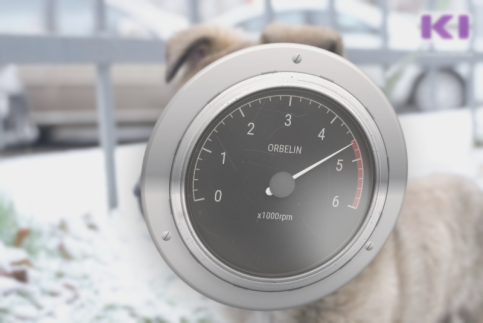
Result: 4600 rpm
